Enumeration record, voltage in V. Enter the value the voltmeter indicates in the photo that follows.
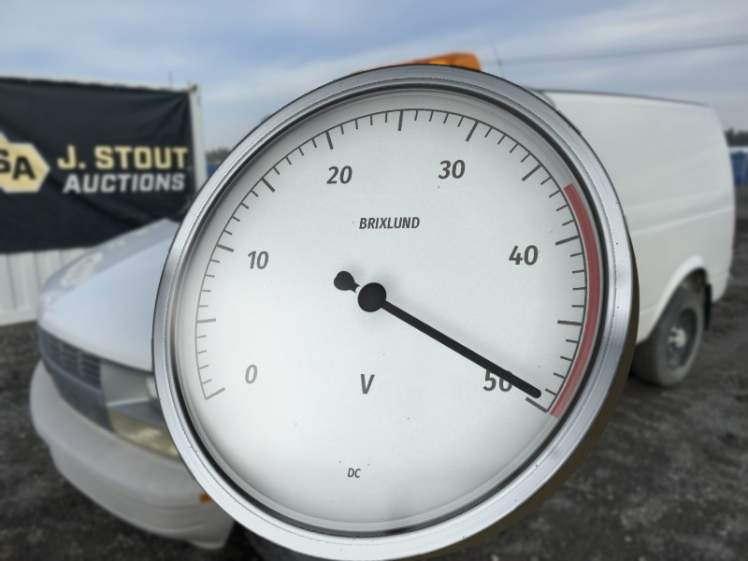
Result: 49.5 V
